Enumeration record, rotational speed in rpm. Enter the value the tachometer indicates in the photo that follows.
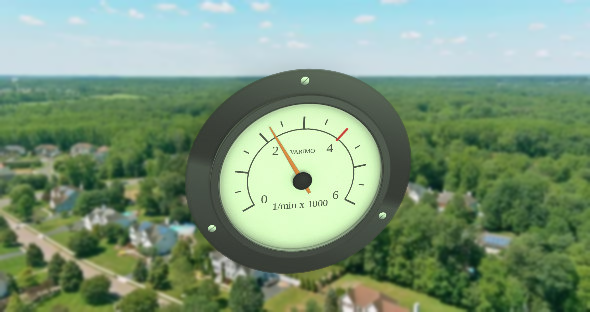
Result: 2250 rpm
